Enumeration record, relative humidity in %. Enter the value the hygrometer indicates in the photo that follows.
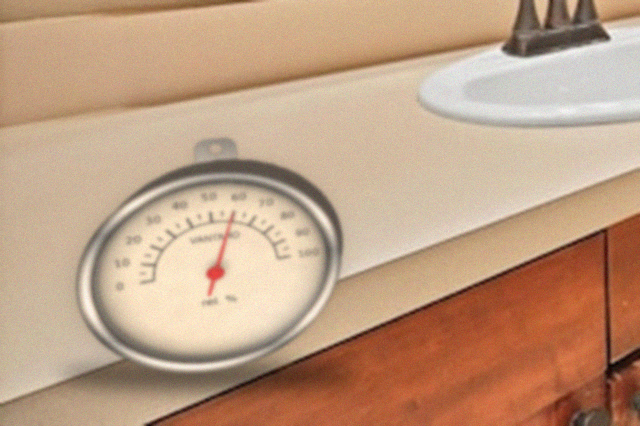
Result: 60 %
